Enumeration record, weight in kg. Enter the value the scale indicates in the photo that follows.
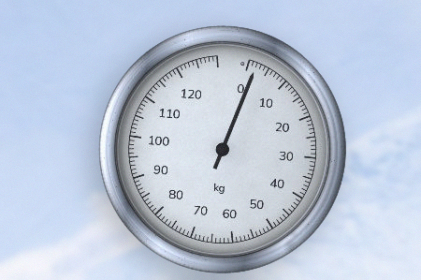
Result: 2 kg
